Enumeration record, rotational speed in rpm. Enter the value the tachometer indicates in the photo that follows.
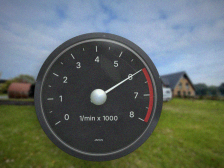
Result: 6000 rpm
